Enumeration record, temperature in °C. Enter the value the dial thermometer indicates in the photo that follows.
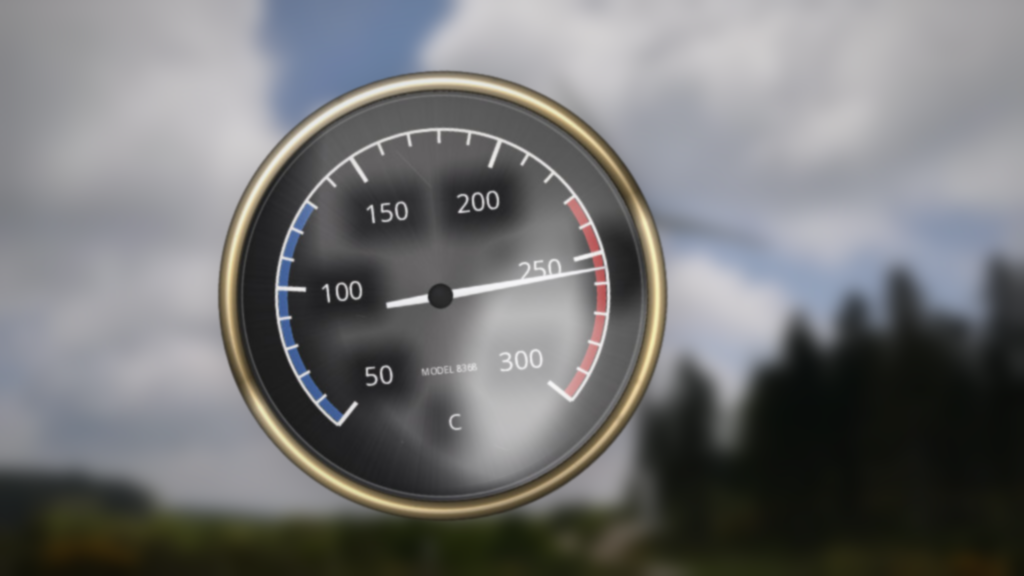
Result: 255 °C
